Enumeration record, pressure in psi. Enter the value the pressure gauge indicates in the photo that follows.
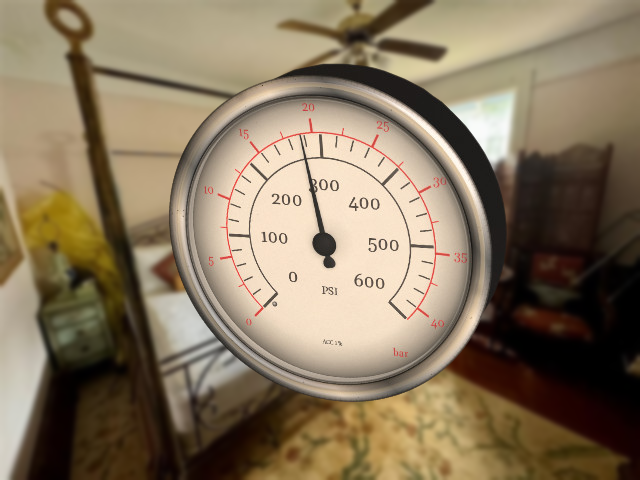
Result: 280 psi
